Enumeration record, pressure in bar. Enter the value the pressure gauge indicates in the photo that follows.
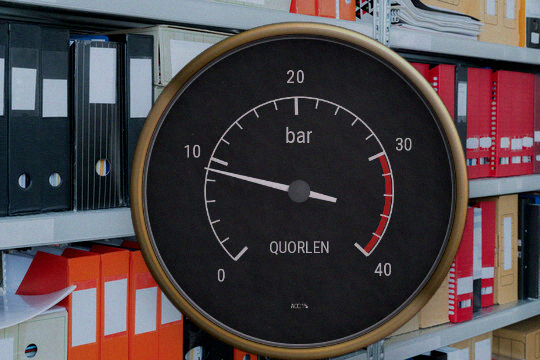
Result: 9 bar
